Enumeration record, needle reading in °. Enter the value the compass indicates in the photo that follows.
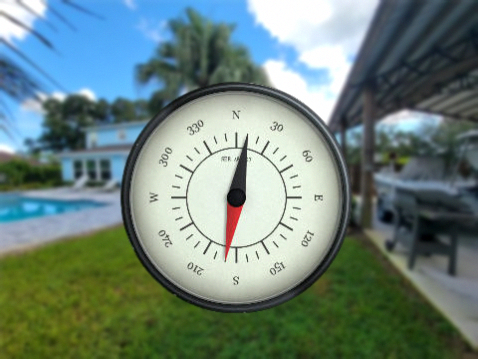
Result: 190 °
